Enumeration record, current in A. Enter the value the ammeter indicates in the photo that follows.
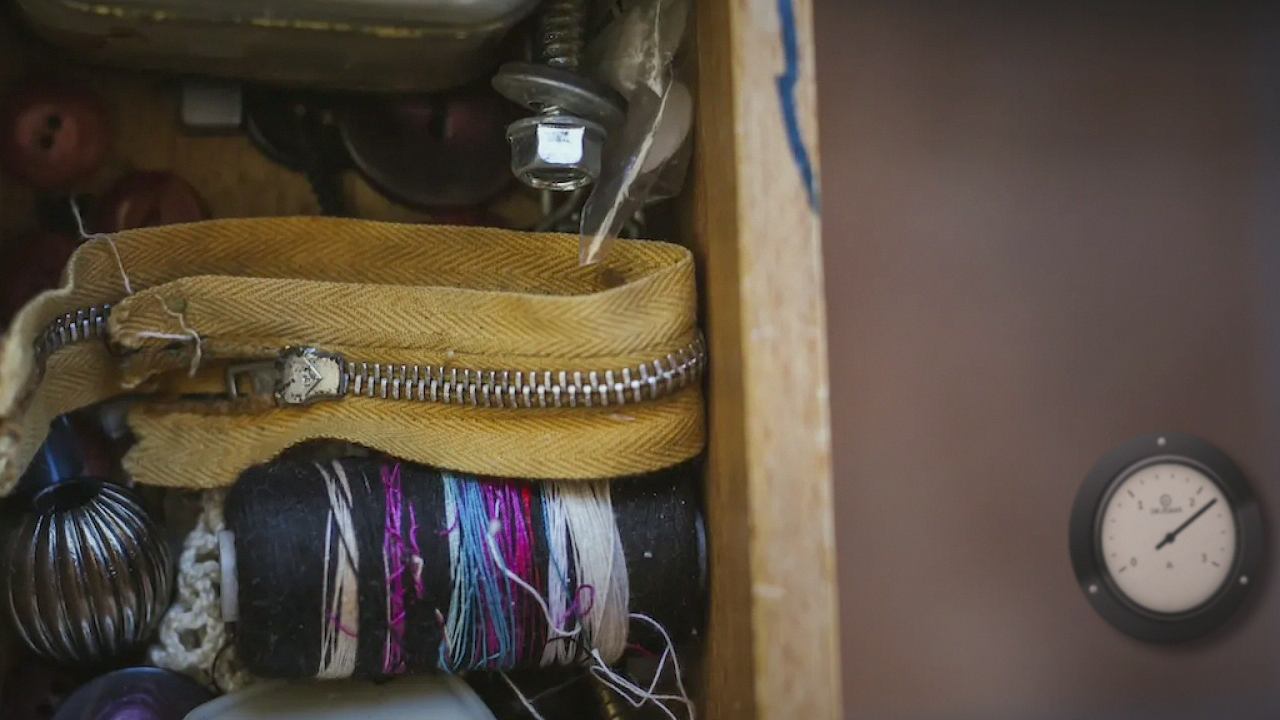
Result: 2.2 A
